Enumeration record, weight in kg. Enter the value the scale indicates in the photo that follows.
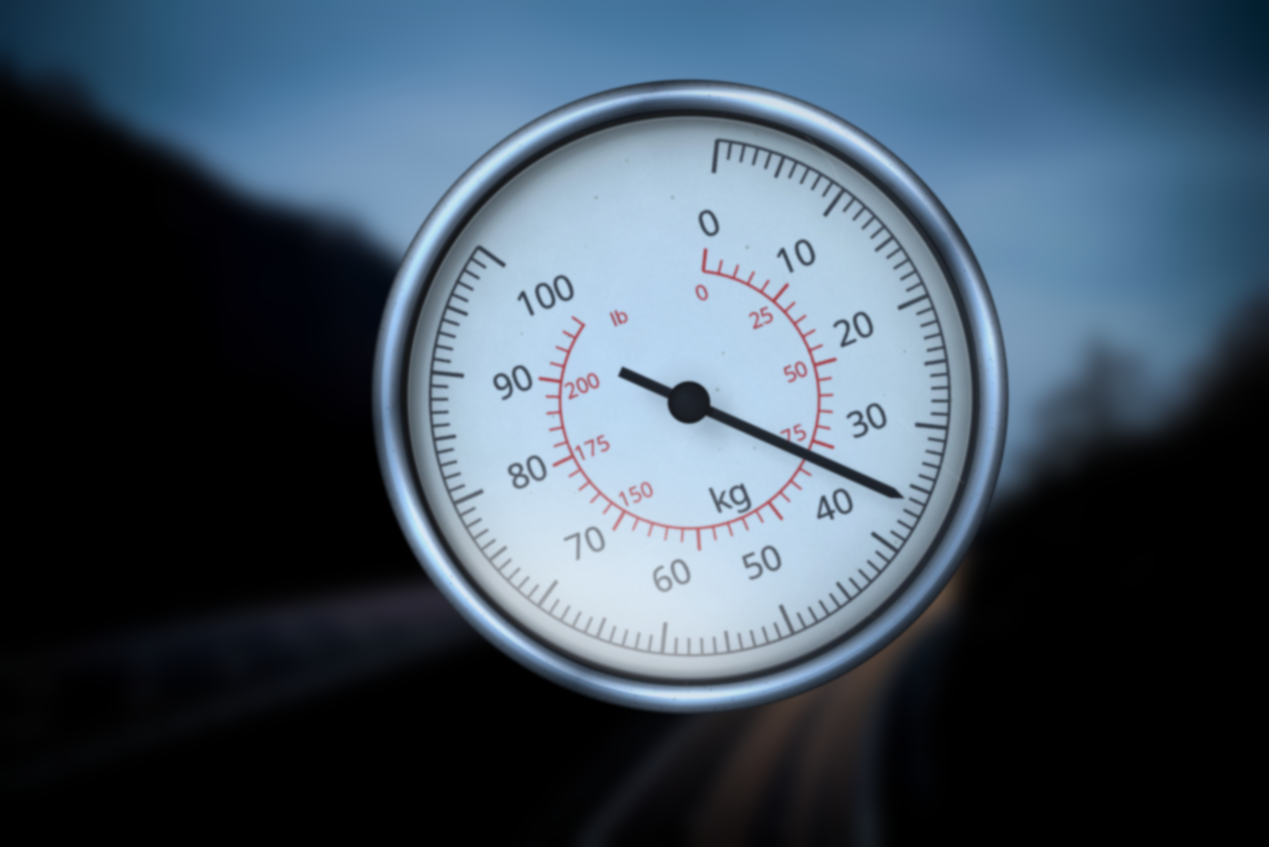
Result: 36 kg
